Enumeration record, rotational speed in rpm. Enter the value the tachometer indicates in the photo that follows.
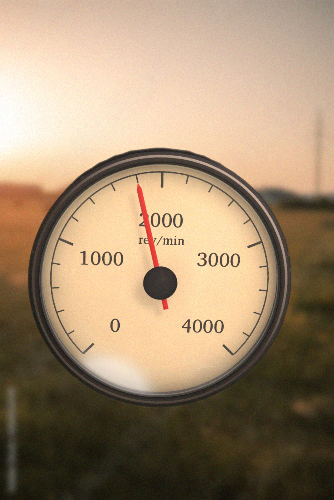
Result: 1800 rpm
